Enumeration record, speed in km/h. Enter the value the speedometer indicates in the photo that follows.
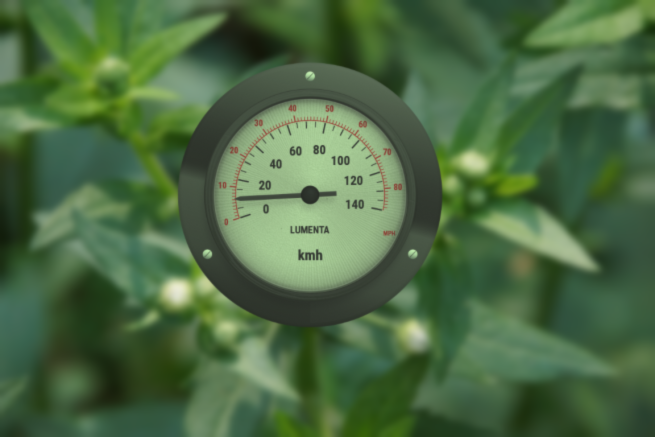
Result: 10 km/h
